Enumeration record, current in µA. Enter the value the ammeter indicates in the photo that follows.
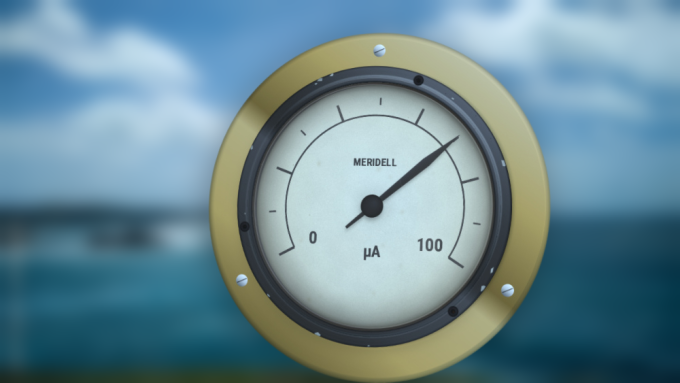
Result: 70 µA
